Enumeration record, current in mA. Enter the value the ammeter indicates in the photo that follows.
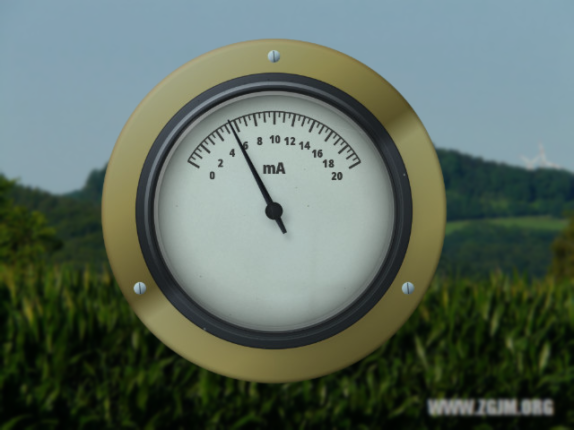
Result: 5.5 mA
